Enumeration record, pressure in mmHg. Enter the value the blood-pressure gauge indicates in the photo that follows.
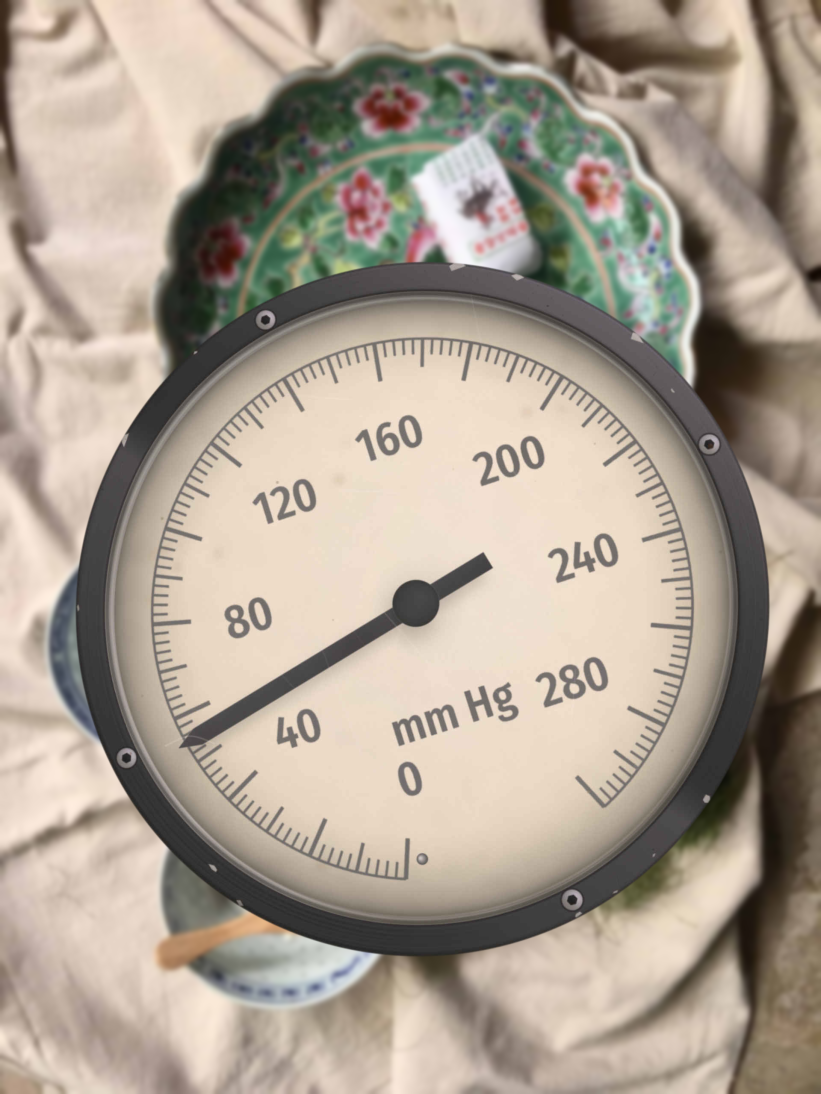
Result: 54 mmHg
